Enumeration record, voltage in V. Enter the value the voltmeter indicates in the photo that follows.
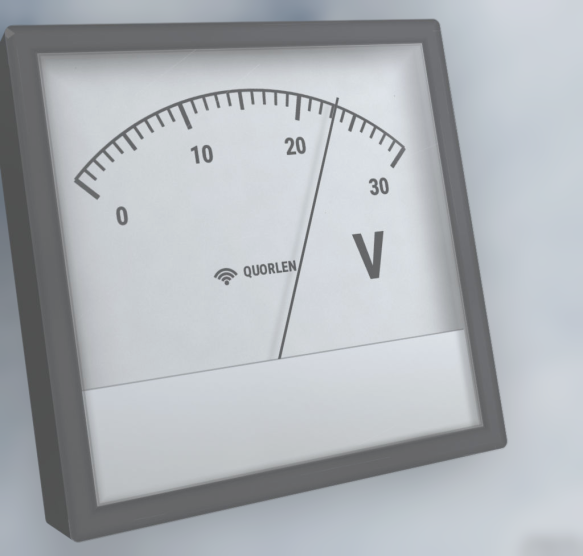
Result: 23 V
